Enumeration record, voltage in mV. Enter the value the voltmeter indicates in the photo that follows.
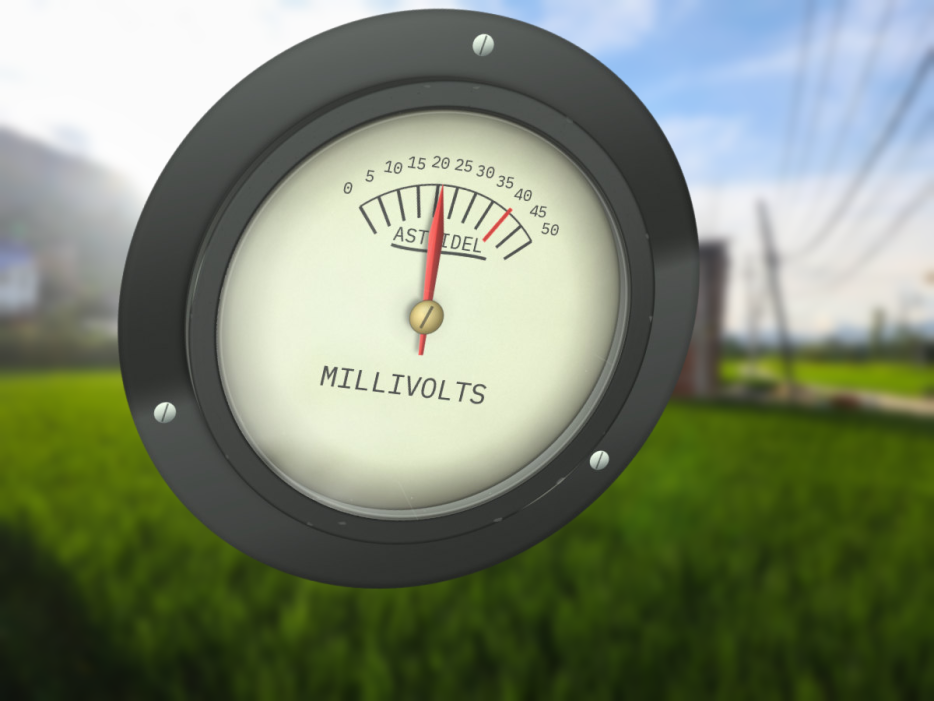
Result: 20 mV
